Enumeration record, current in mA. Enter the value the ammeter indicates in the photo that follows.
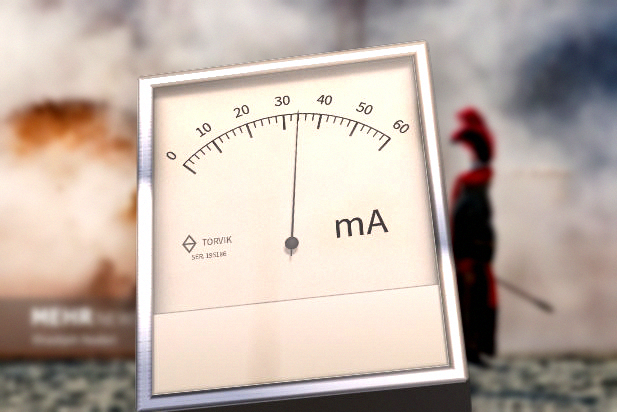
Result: 34 mA
